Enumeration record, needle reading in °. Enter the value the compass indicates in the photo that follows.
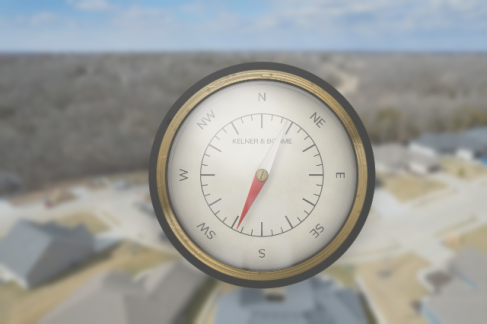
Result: 205 °
